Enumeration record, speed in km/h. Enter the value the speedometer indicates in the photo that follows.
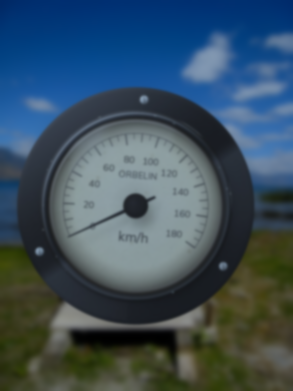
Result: 0 km/h
